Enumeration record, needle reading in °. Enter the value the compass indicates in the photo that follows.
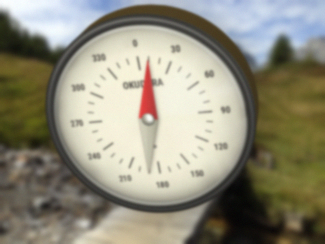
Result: 10 °
